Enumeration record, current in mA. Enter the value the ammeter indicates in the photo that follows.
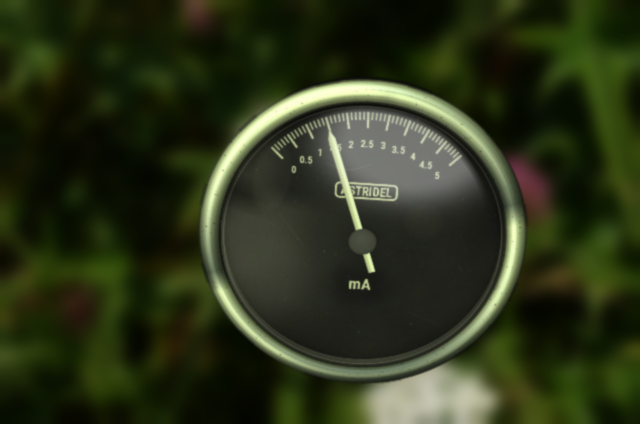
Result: 1.5 mA
